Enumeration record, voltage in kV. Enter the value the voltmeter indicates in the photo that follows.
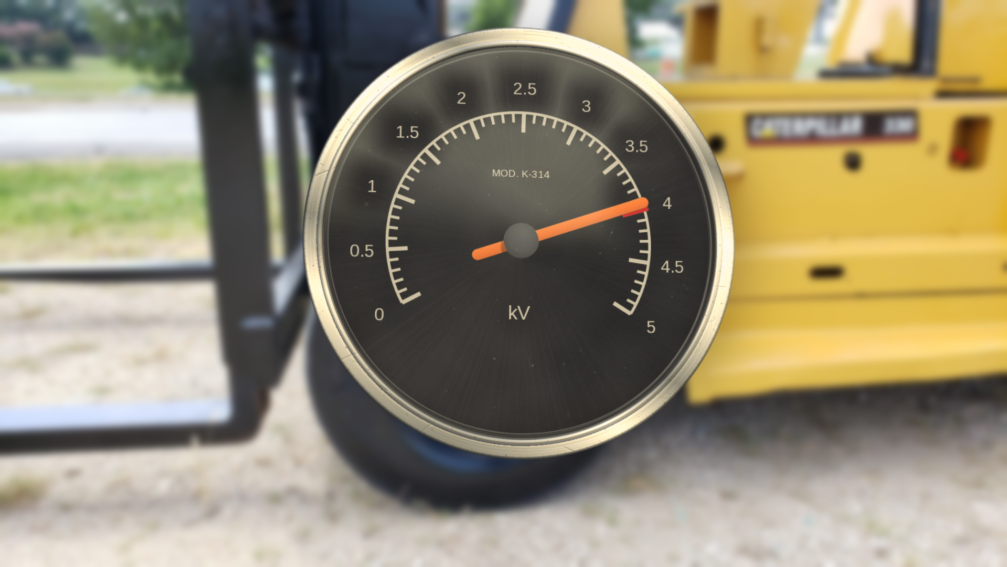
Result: 3.95 kV
